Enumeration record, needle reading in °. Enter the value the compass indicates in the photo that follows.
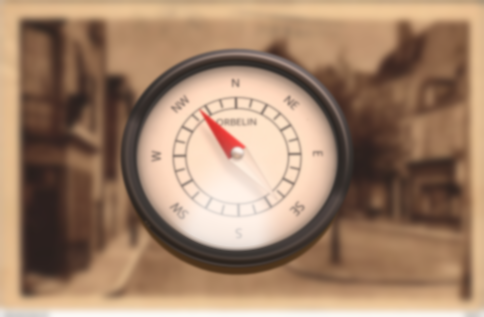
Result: 322.5 °
